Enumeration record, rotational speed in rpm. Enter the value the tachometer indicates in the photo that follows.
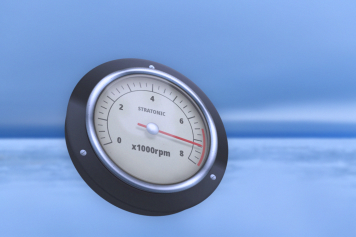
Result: 7250 rpm
